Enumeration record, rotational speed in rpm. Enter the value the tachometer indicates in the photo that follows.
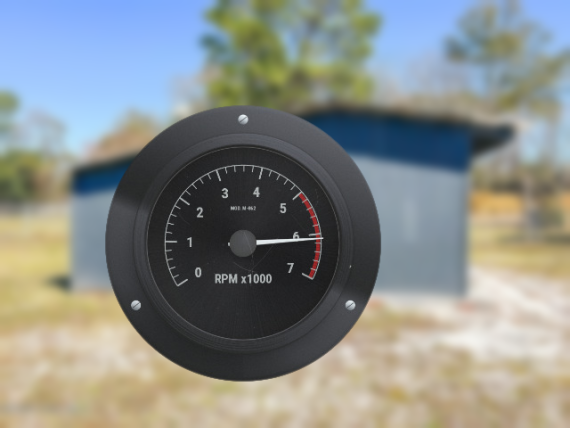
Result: 6100 rpm
